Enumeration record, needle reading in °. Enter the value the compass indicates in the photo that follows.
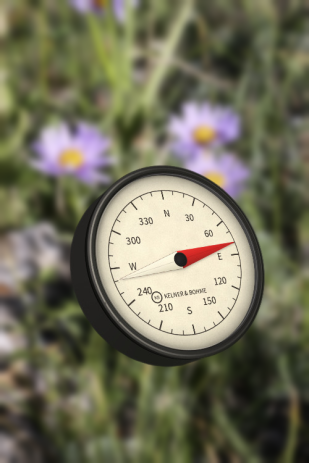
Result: 80 °
